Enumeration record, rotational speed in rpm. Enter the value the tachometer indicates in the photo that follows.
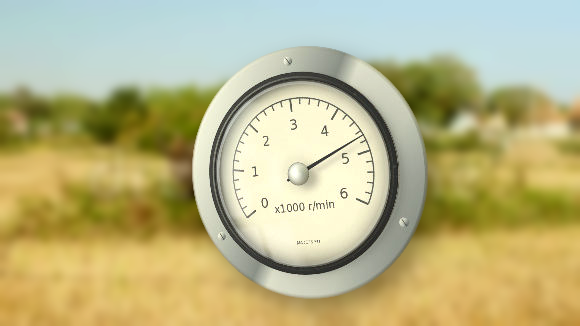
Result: 4700 rpm
